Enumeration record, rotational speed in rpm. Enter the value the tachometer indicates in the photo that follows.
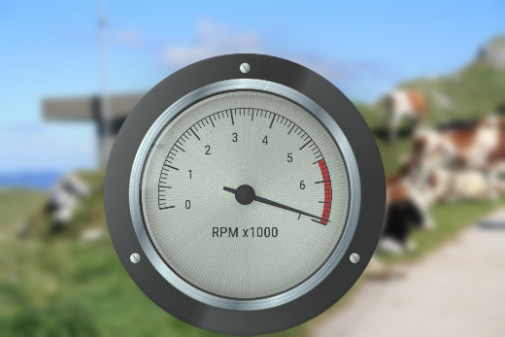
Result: 6900 rpm
